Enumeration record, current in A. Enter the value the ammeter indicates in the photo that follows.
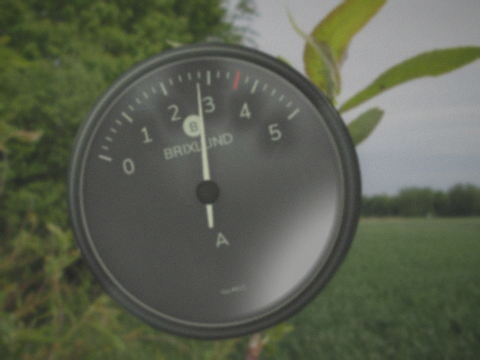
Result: 2.8 A
